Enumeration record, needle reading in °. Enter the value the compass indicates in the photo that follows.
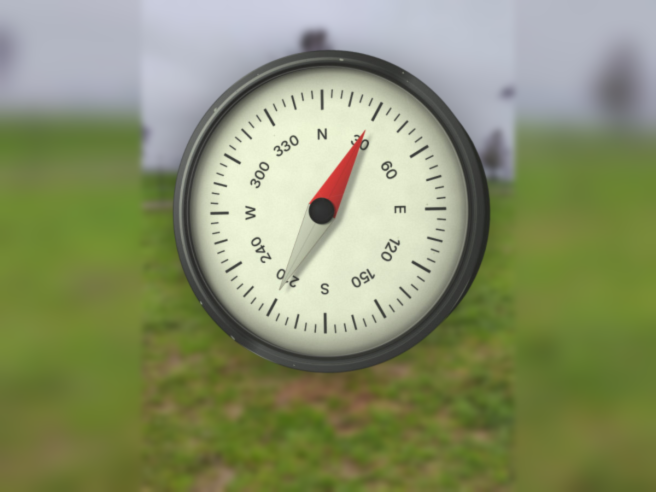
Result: 30 °
